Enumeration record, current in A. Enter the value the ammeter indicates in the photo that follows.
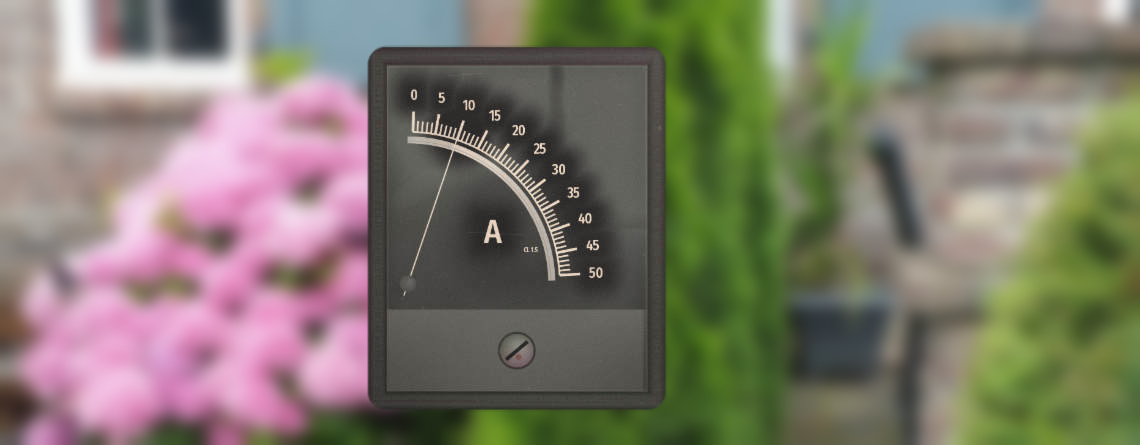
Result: 10 A
